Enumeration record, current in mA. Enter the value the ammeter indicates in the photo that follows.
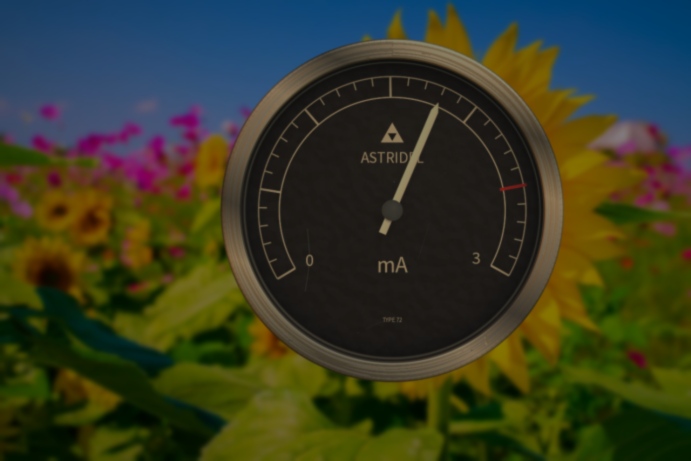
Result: 1.8 mA
